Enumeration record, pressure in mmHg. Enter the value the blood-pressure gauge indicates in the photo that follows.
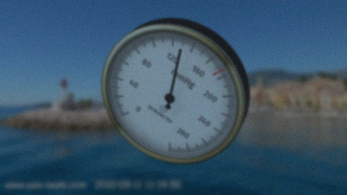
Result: 130 mmHg
